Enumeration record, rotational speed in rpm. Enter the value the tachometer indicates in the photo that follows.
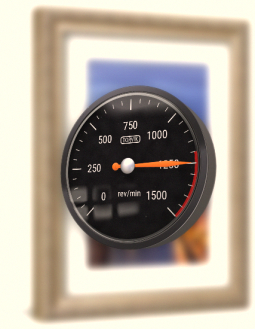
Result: 1250 rpm
